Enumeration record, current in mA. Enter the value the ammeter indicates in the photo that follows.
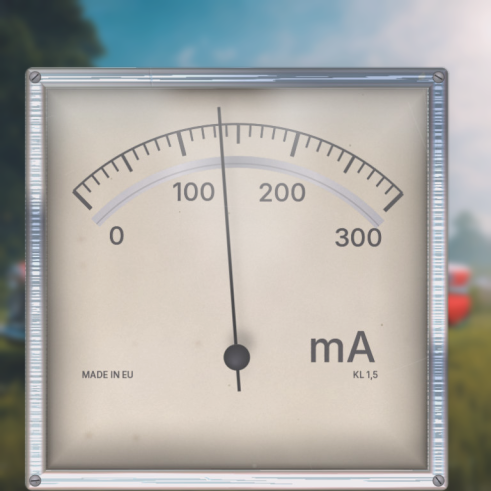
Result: 135 mA
